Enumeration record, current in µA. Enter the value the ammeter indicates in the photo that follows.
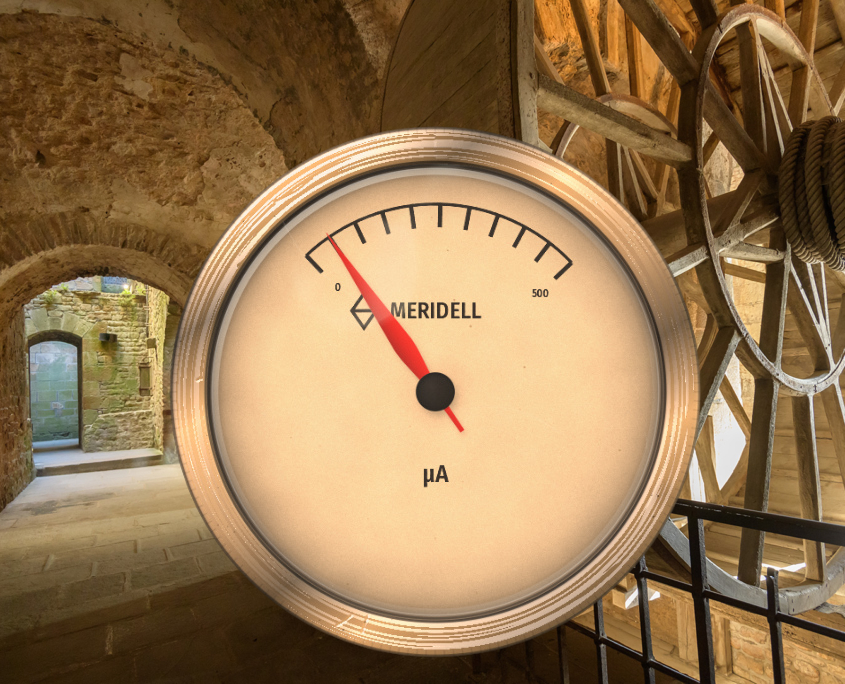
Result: 50 µA
